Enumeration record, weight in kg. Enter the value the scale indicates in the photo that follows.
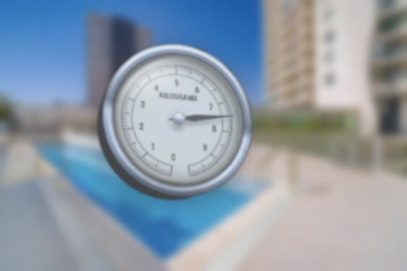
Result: 7.5 kg
